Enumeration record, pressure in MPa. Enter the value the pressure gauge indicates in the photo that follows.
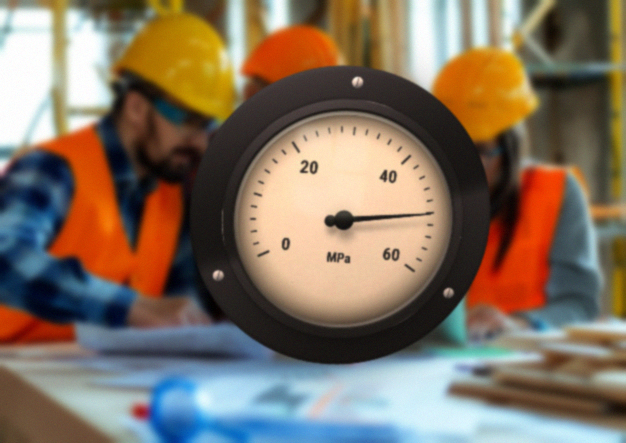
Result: 50 MPa
